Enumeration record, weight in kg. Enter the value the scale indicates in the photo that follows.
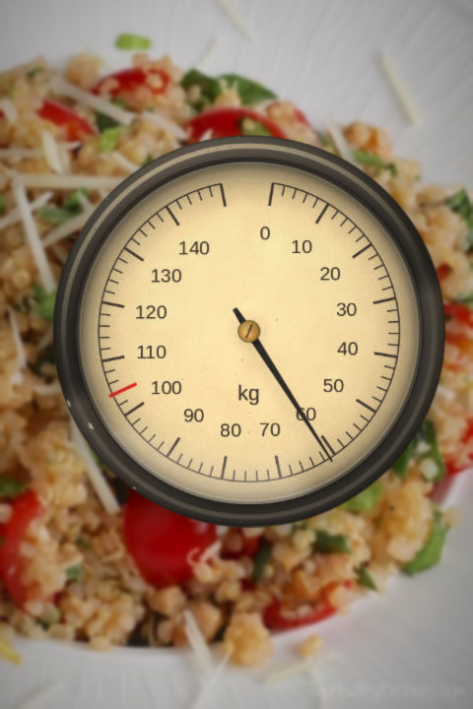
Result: 61 kg
